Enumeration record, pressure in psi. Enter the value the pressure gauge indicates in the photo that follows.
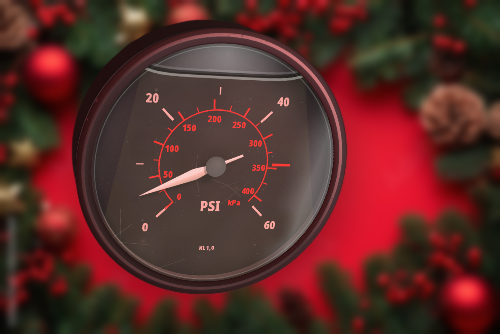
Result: 5 psi
